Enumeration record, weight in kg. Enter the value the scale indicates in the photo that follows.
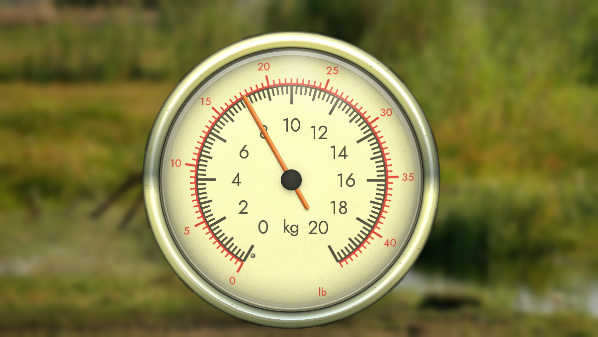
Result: 8 kg
